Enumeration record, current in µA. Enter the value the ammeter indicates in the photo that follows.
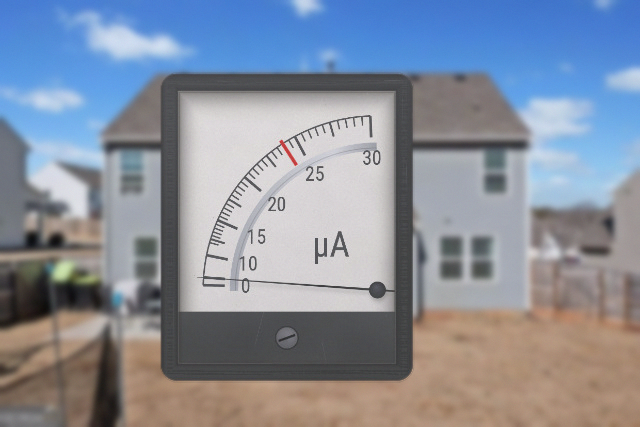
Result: 5 µA
